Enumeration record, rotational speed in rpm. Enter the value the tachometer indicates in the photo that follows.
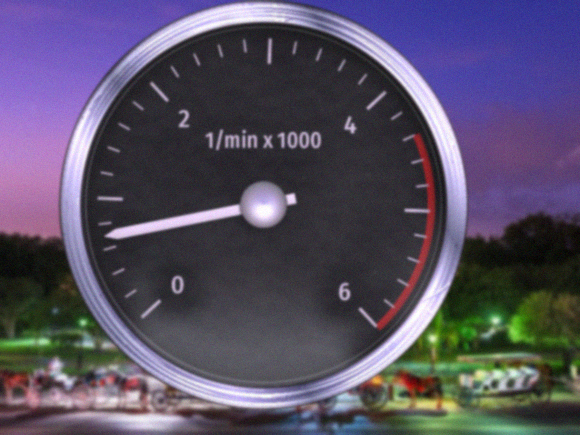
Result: 700 rpm
